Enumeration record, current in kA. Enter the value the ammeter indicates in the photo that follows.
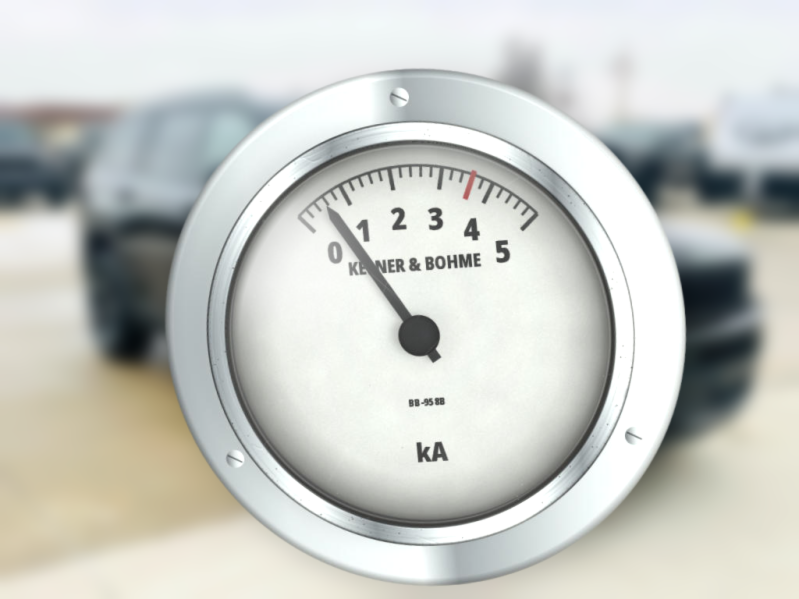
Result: 0.6 kA
